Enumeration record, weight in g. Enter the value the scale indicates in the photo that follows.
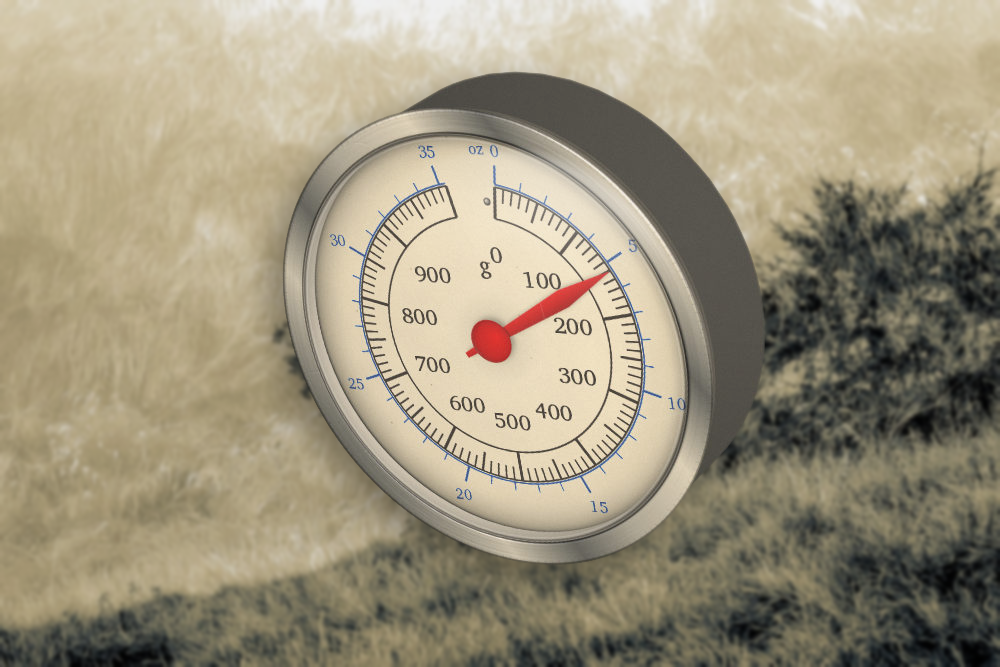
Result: 150 g
